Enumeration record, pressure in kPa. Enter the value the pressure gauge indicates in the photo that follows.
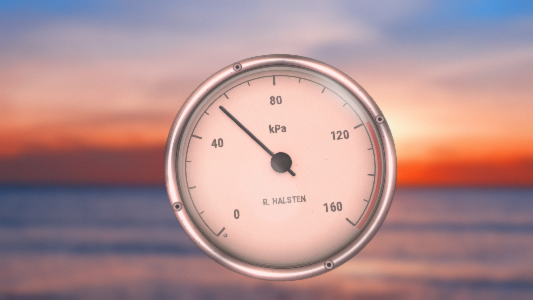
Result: 55 kPa
